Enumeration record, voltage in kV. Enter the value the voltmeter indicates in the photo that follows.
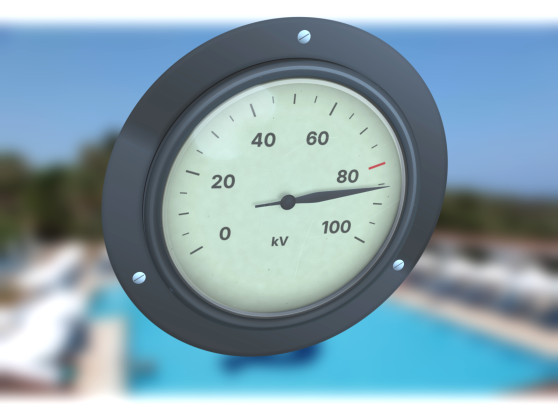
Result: 85 kV
